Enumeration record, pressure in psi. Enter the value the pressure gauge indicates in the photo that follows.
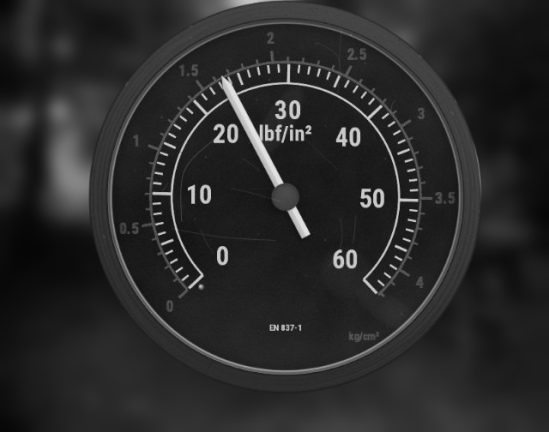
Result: 23.5 psi
